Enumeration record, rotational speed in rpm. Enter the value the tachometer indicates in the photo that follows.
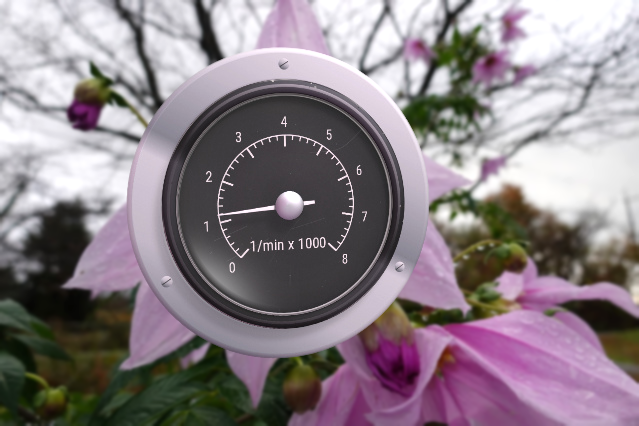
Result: 1200 rpm
